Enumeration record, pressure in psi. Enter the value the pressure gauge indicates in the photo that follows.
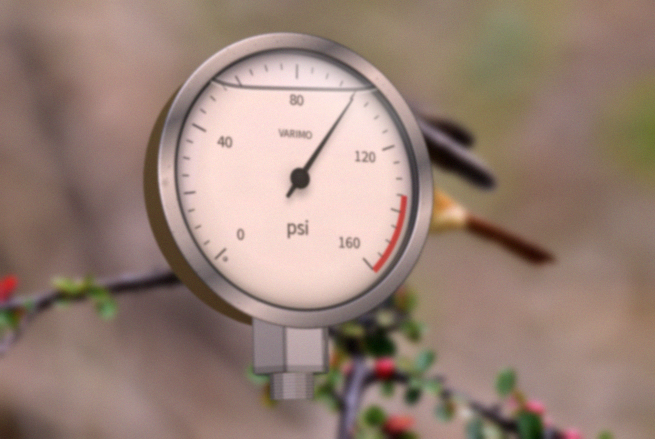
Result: 100 psi
